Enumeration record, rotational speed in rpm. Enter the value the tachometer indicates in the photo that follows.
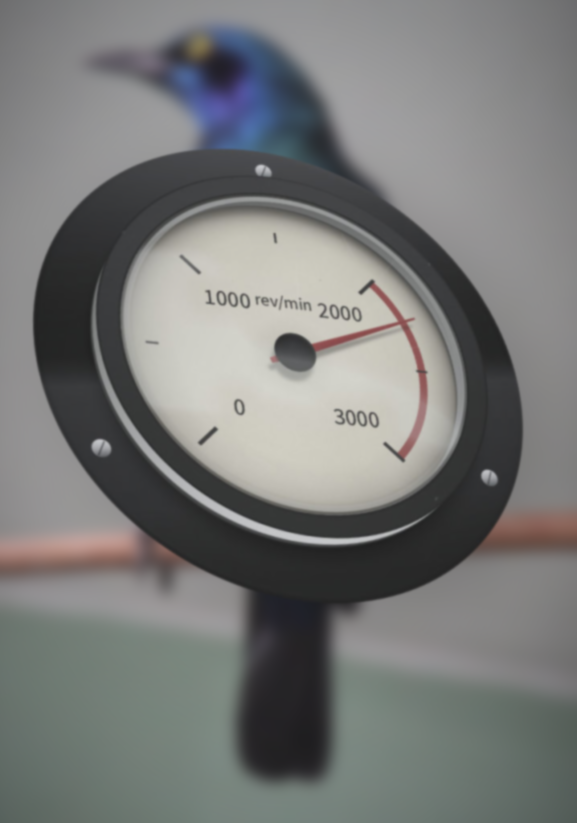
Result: 2250 rpm
